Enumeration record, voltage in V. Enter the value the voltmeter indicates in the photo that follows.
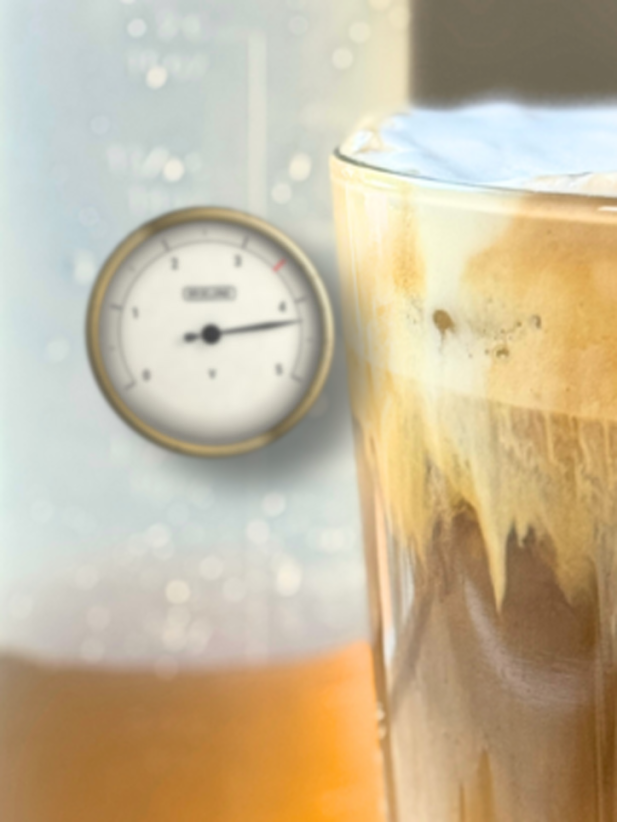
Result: 4.25 V
